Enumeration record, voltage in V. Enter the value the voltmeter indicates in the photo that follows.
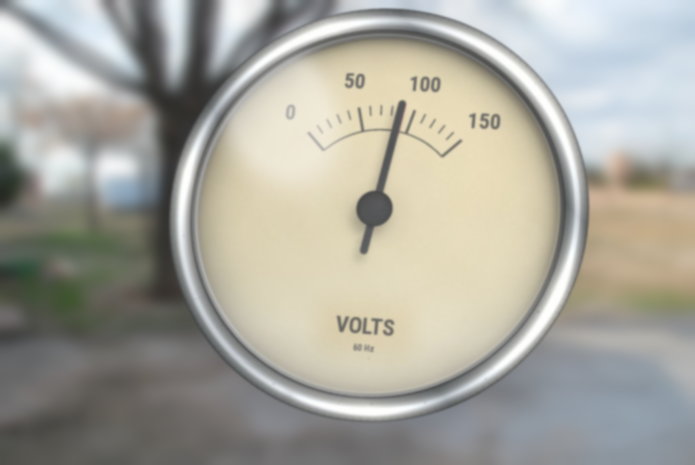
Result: 90 V
